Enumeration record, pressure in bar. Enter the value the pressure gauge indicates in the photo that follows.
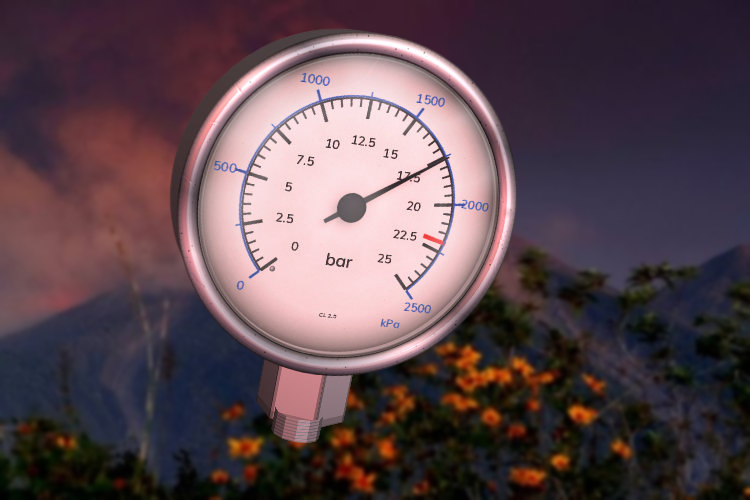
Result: 17.5 bar
